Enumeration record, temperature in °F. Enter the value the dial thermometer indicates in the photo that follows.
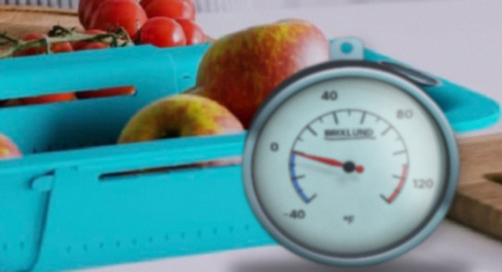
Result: 0 °F
